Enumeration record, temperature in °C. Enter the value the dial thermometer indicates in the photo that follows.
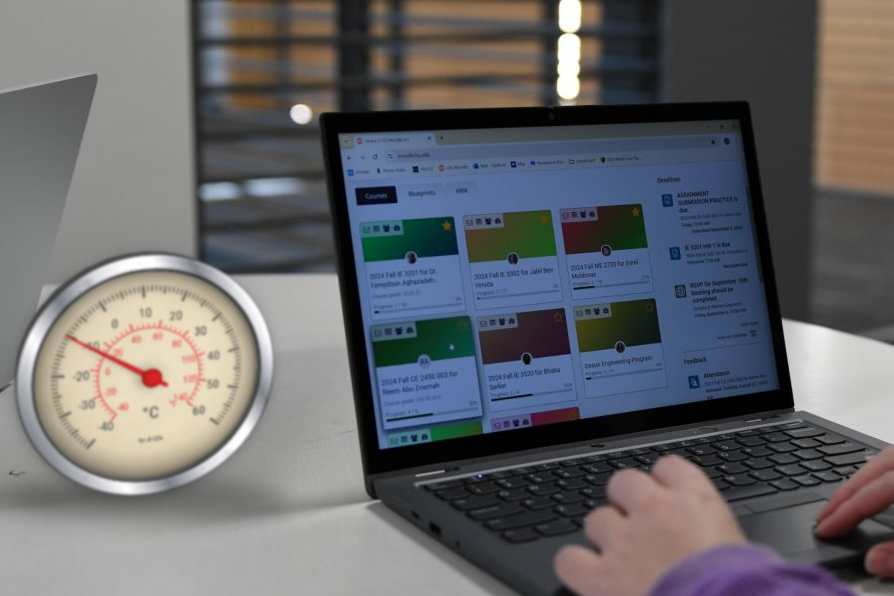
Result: -10 °C
